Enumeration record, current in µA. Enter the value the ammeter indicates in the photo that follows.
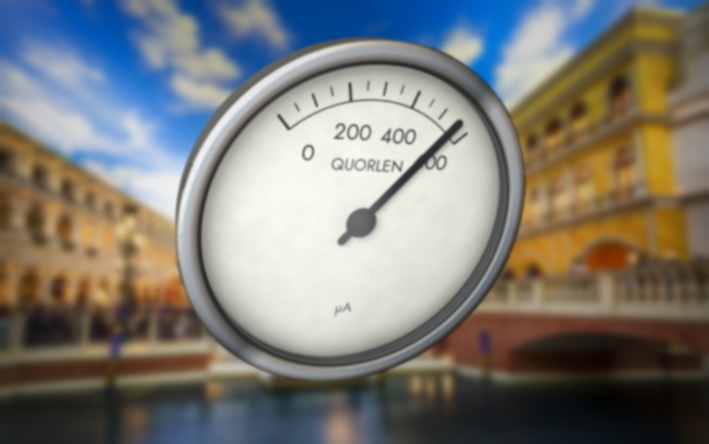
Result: 550 µA
